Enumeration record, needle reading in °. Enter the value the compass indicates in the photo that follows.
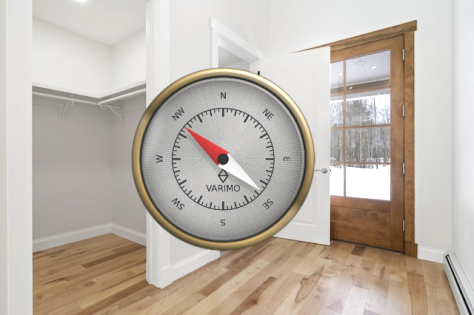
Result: 310 °
